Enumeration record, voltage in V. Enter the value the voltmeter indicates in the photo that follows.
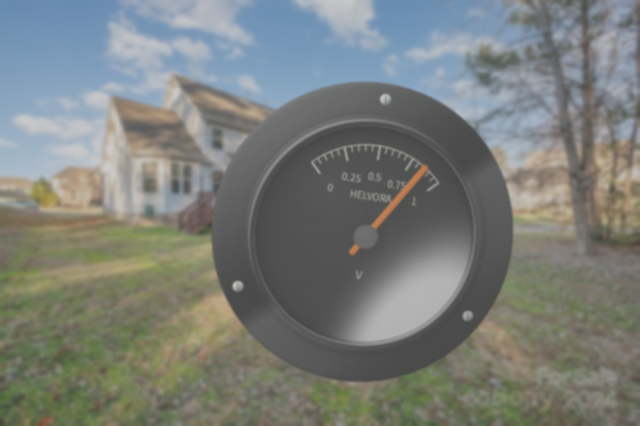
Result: 0.85 V
